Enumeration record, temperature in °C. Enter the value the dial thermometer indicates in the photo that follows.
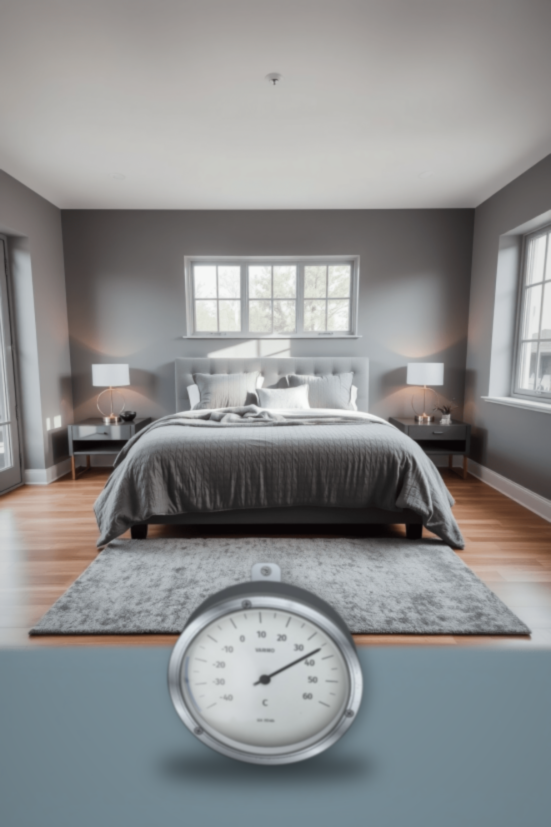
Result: 35 °C
